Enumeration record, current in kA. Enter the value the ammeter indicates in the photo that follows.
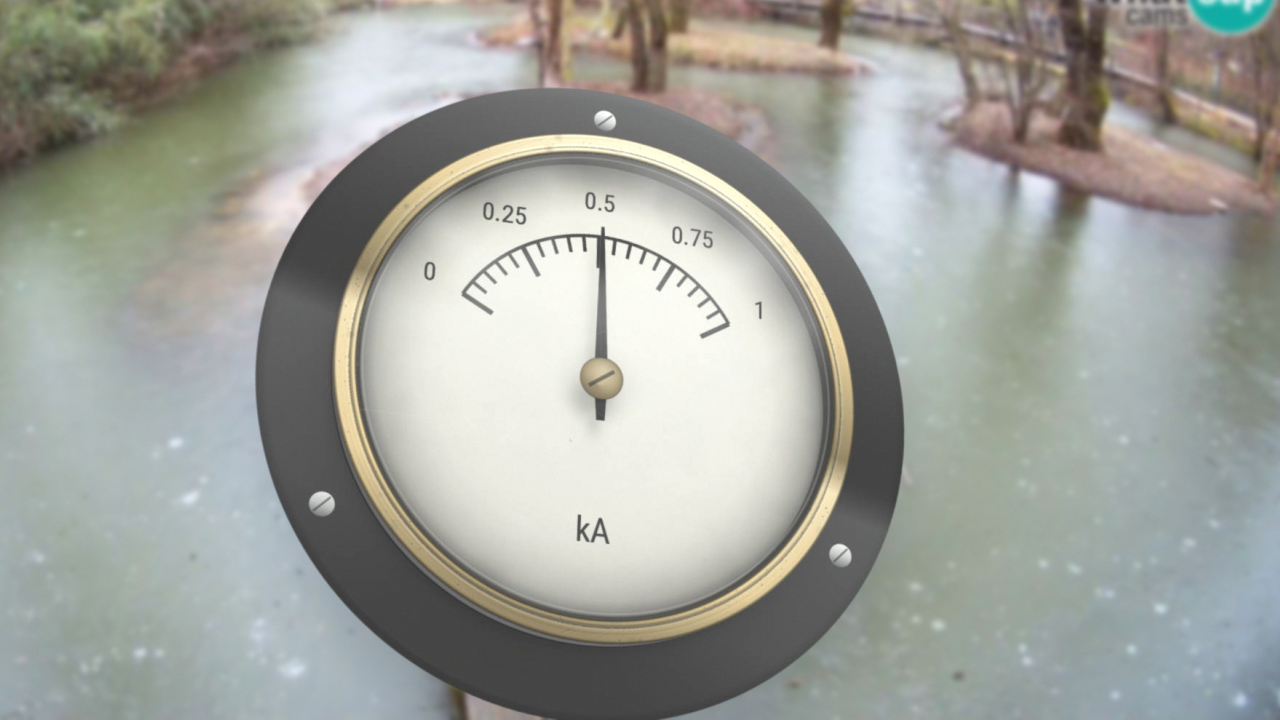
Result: 0.5 kA
